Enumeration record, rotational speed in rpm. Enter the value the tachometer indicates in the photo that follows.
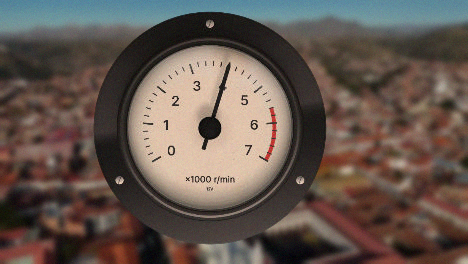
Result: 4000 rpm
